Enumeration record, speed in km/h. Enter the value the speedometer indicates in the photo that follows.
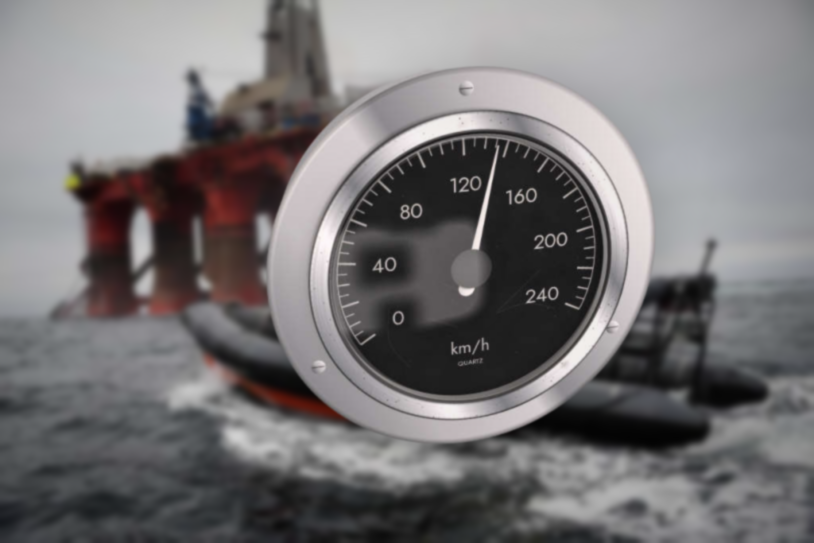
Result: 135 km/h
